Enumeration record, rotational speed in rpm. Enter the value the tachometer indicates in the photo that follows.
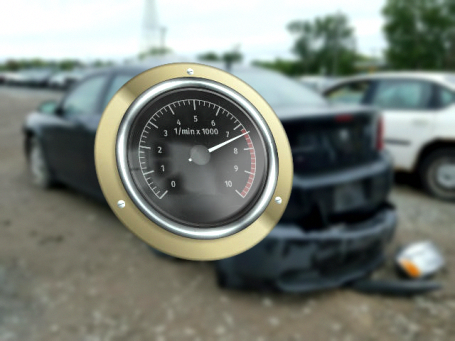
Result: 7400 rpm
